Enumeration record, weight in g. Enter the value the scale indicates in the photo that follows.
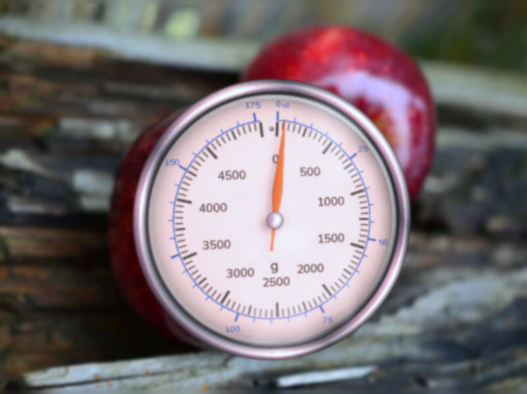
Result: 50 g
